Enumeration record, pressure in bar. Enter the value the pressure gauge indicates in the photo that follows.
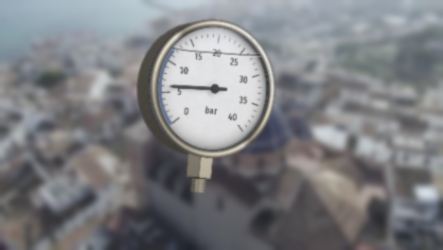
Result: 6 bar
